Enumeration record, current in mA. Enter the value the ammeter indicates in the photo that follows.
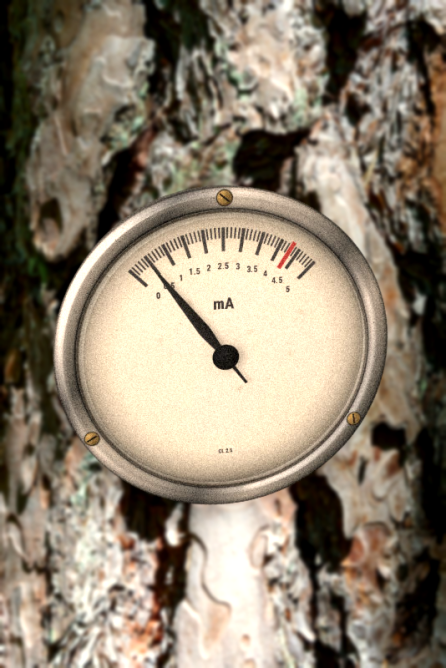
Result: 0.5 mA
